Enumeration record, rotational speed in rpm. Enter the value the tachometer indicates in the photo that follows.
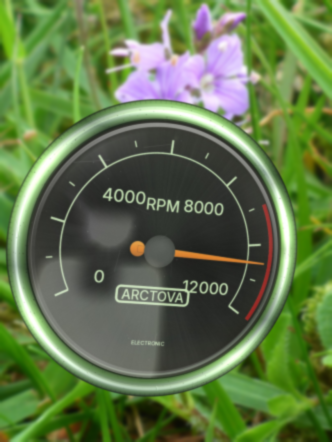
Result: 10500 rpm
